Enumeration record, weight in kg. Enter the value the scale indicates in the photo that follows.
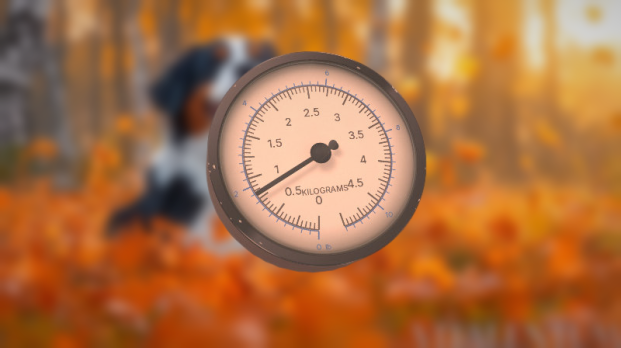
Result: 0.8 kg
